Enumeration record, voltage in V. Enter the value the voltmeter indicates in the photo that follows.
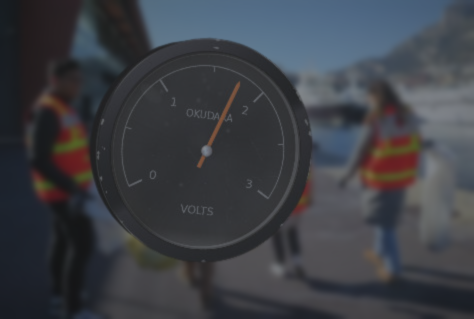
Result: 1.75 V
